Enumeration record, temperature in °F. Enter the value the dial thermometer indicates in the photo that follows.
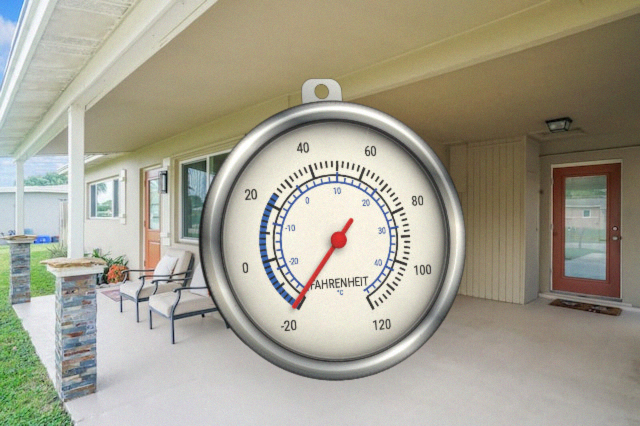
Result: -18 °F
